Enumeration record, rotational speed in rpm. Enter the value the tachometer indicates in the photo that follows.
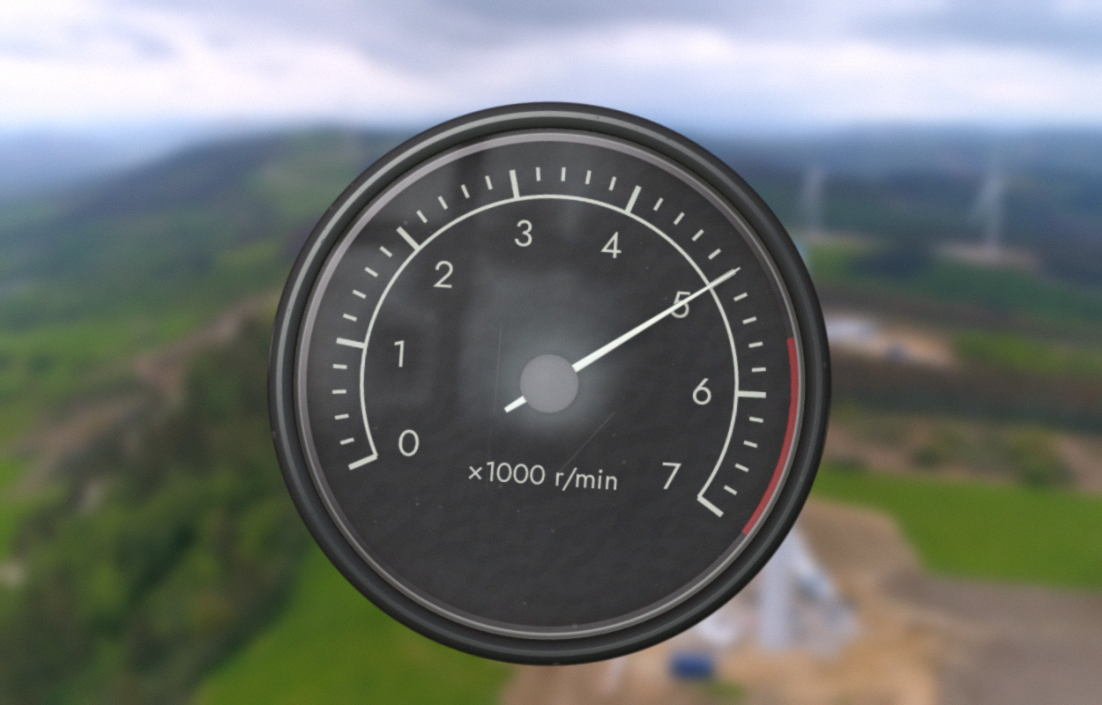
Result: 5000 rpm
